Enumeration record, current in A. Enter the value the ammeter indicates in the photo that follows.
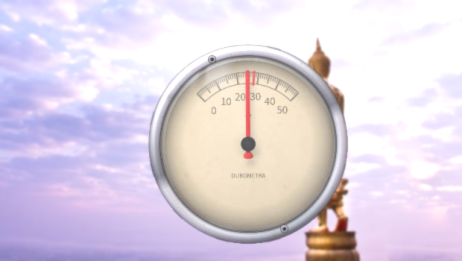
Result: 25 A
